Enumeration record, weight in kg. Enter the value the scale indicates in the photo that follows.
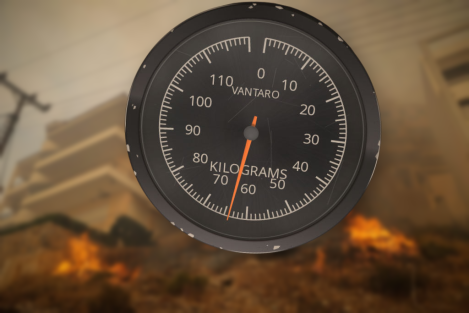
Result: 64 kg
